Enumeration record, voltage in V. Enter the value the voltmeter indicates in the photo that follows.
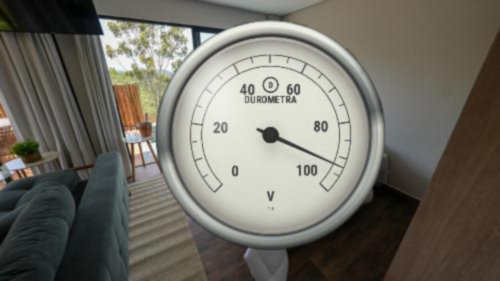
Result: 92.5 V
